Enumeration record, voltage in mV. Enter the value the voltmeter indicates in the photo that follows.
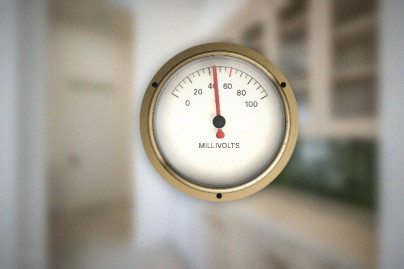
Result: 45 mV
